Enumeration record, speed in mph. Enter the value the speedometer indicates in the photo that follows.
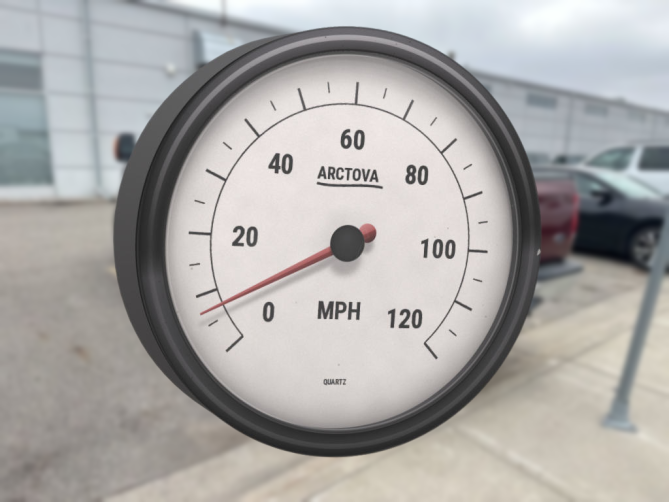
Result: 7.5 mph
